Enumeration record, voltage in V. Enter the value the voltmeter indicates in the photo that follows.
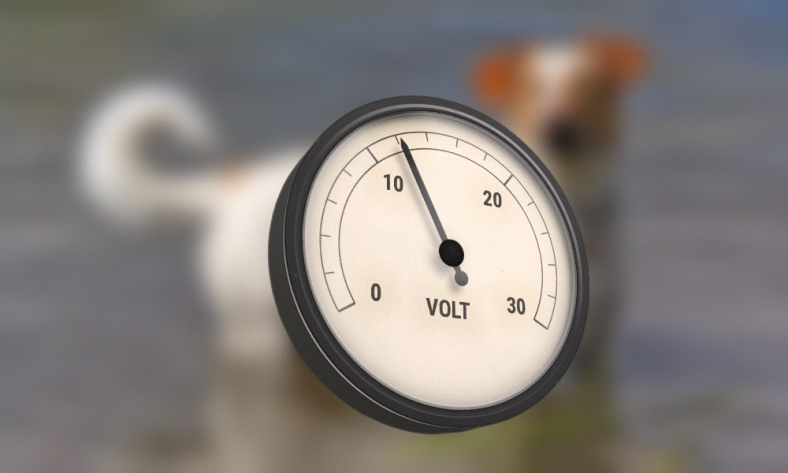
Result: 12 V
